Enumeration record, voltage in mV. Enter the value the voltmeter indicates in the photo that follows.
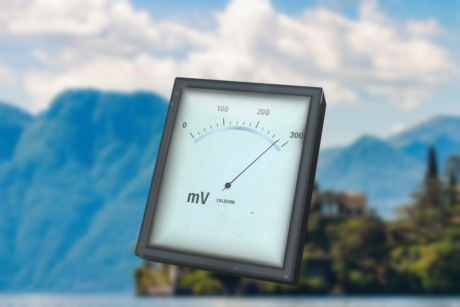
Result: 280 mV
